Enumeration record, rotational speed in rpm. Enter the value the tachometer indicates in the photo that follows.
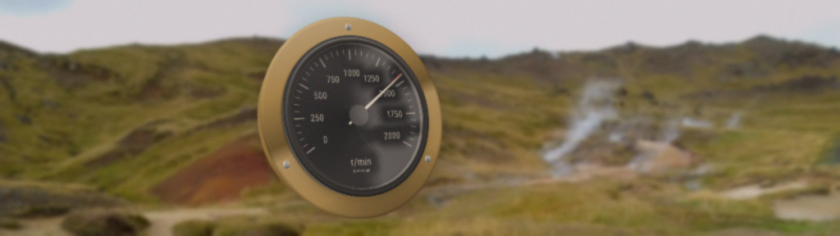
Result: 1450 rpm
